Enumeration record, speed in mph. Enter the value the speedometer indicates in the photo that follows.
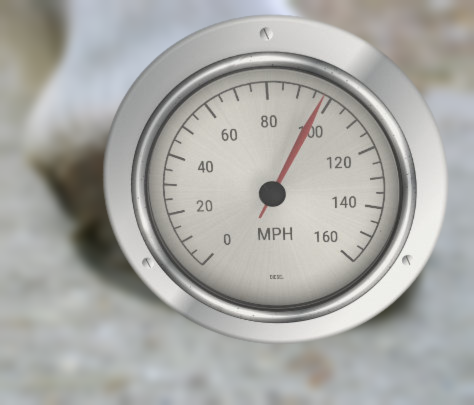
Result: 97.5 mph
